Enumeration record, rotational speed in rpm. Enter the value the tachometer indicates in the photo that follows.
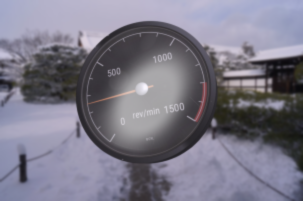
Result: 250 rpm
